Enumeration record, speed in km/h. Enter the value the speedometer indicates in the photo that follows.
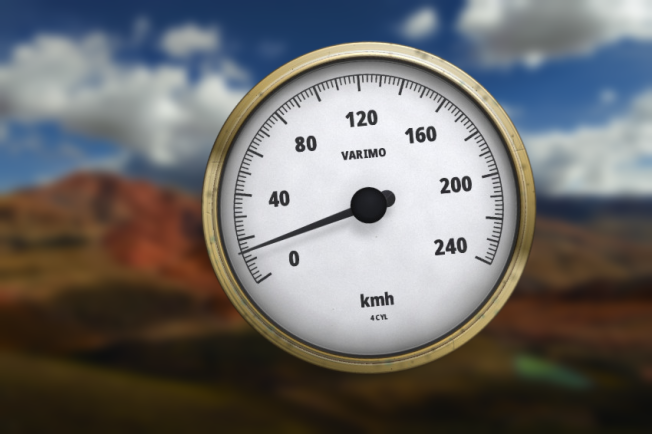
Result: 14 km/h
